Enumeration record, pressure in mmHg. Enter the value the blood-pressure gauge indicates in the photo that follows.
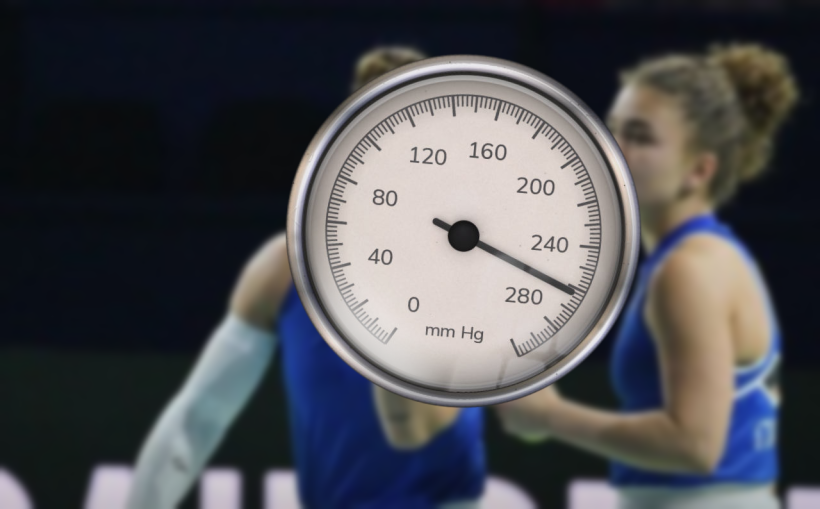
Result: 262 mmHg
